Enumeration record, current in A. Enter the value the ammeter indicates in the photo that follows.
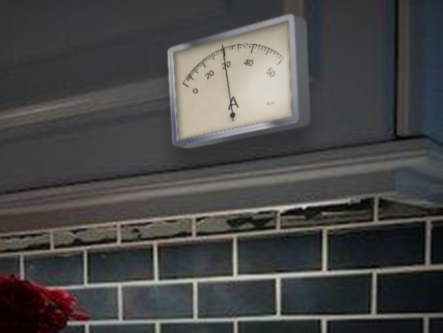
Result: 30 A
